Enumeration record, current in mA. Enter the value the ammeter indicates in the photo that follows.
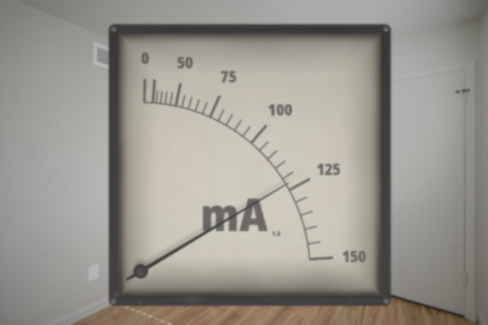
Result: 122.5 mA
